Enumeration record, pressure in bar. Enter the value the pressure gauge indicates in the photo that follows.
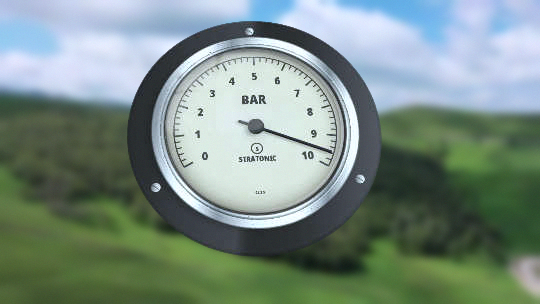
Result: 9.6 bar
